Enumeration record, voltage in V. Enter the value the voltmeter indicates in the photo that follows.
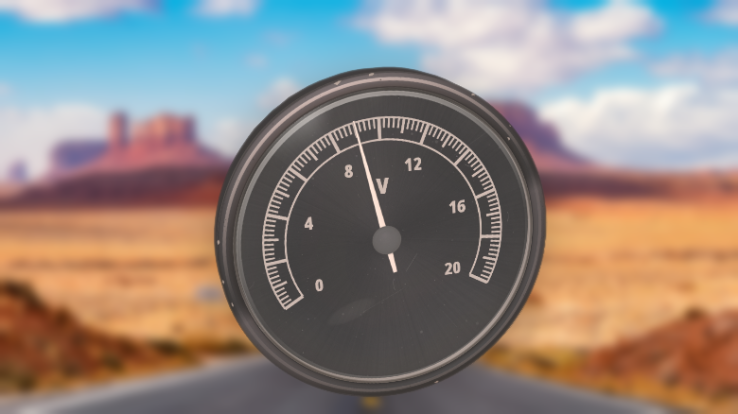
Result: 9 V
